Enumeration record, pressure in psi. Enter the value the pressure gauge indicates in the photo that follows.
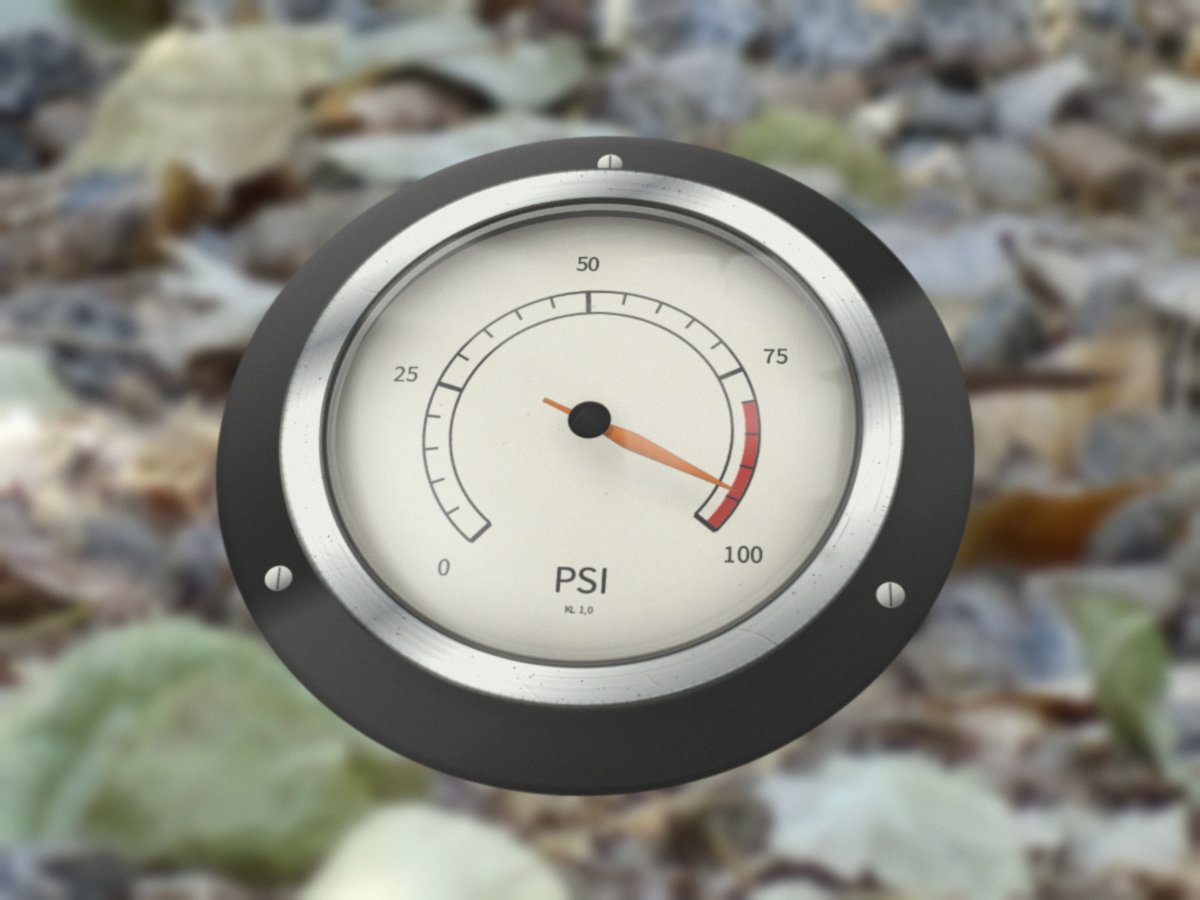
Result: 95 psi
